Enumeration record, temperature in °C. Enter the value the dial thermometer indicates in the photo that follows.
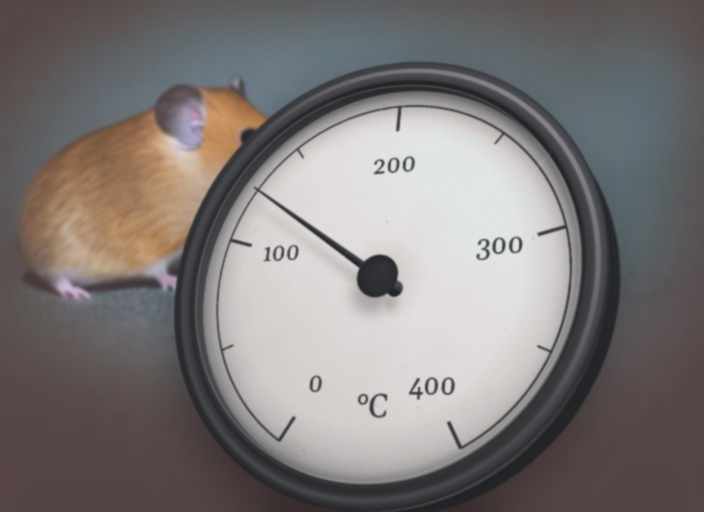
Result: 125 °C
